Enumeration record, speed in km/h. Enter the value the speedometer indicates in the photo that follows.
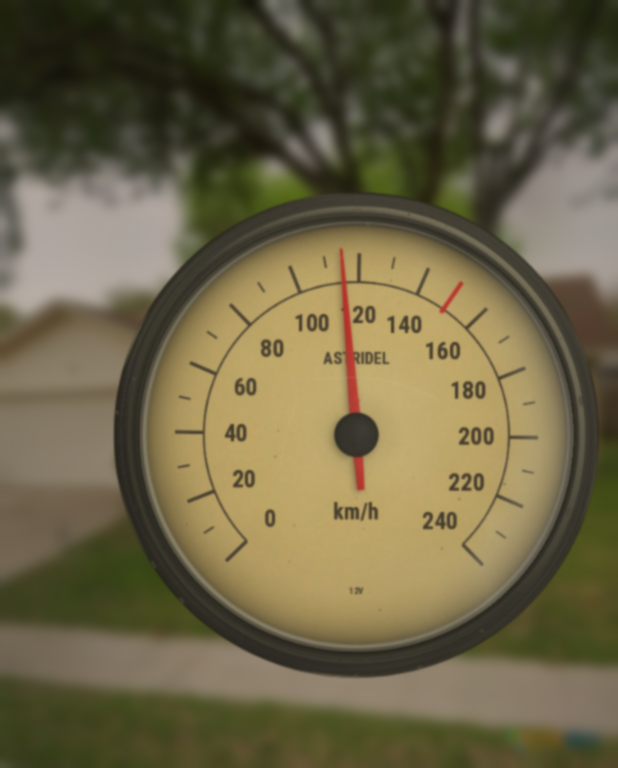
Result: 115 km/h
